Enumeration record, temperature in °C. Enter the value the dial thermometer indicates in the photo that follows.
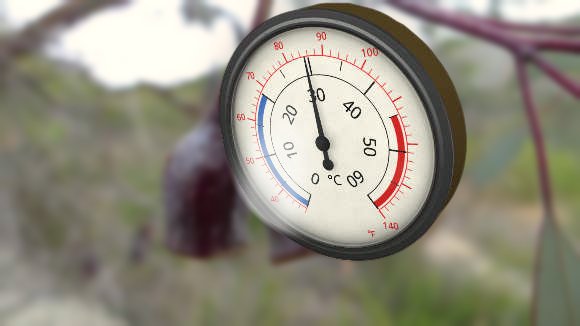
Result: 30 °C
